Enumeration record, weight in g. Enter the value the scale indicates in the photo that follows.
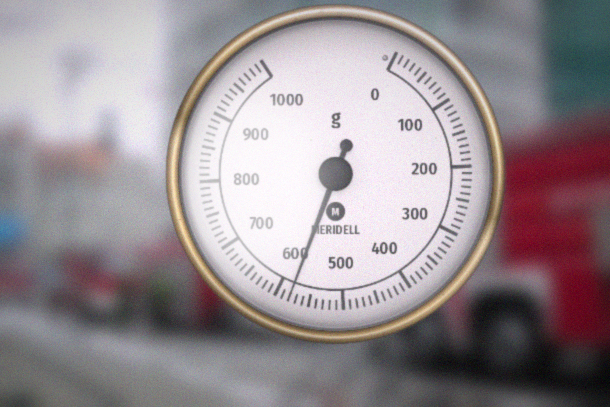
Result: 580 g
